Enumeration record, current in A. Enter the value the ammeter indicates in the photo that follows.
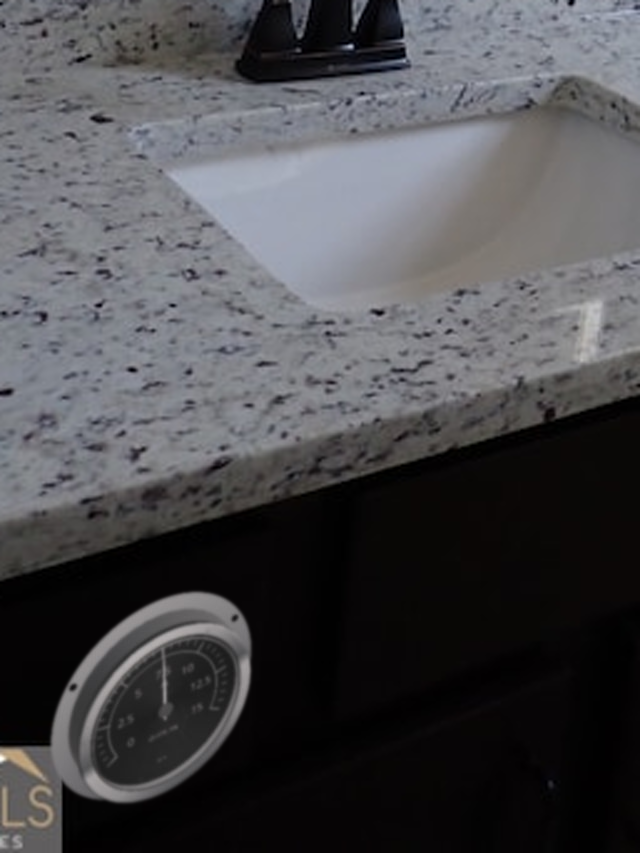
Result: 7.5 A
